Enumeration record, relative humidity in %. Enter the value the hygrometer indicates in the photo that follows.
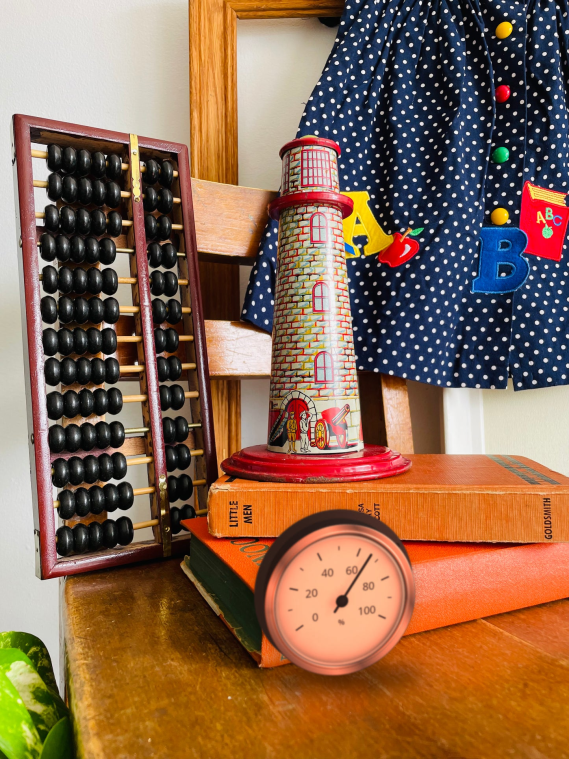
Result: 65 %
